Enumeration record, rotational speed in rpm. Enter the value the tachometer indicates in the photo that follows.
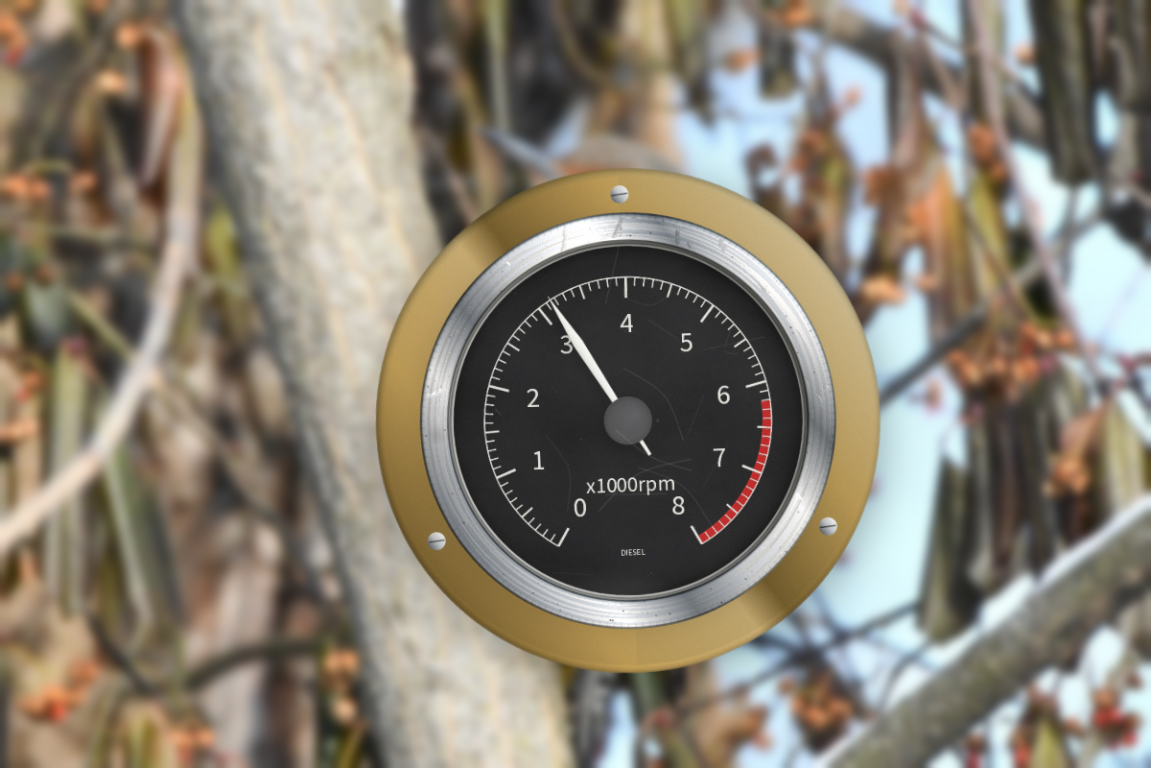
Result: 3150 rpm
